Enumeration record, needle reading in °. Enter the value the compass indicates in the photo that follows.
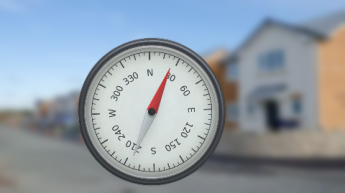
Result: 25 °
